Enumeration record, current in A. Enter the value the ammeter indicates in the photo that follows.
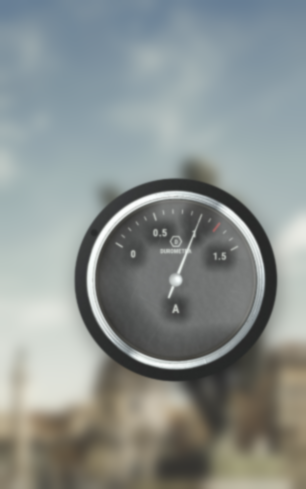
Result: 1 A
